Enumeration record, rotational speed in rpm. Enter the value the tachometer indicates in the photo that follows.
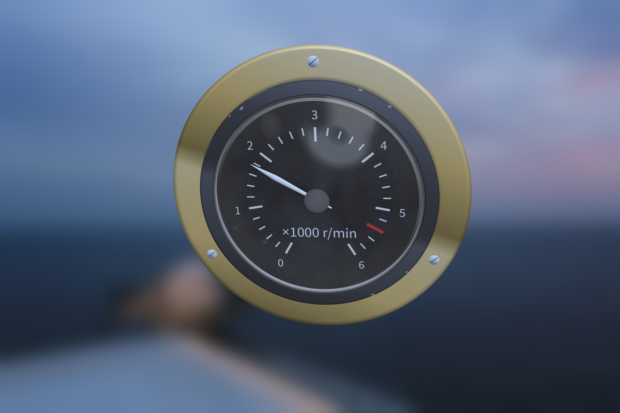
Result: 1800 rpm
